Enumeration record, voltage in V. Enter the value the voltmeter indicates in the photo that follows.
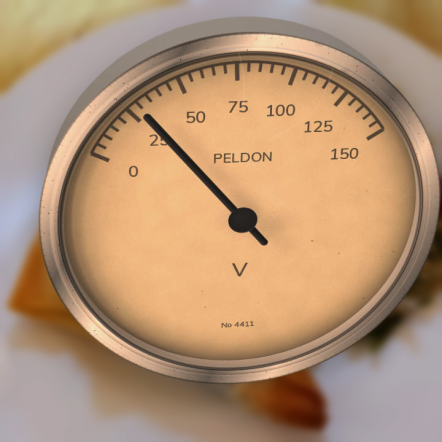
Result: 30 V
